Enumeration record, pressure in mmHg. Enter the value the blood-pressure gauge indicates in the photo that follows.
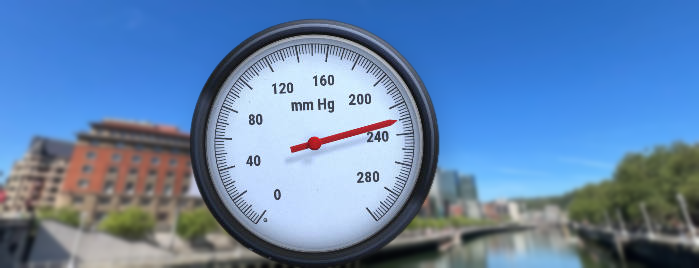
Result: 230 mmHg
